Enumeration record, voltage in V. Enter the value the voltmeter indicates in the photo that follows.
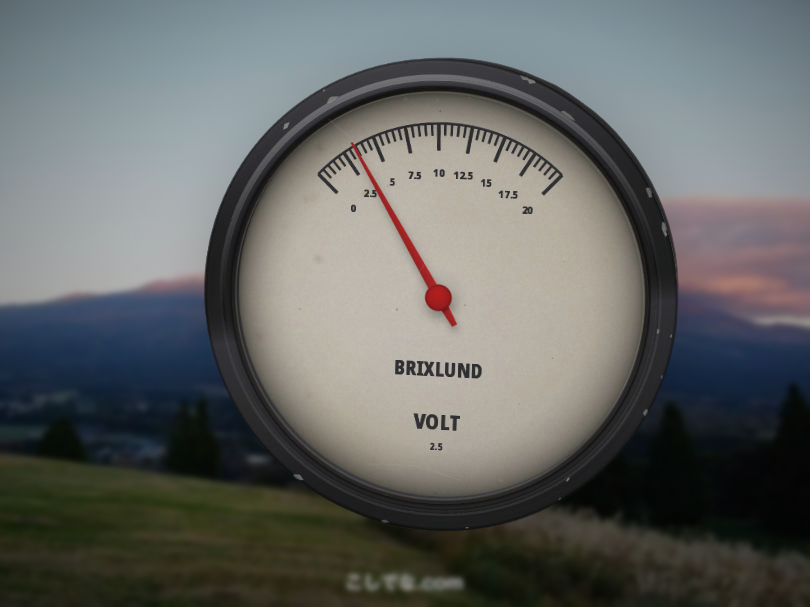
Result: 3.5 V
